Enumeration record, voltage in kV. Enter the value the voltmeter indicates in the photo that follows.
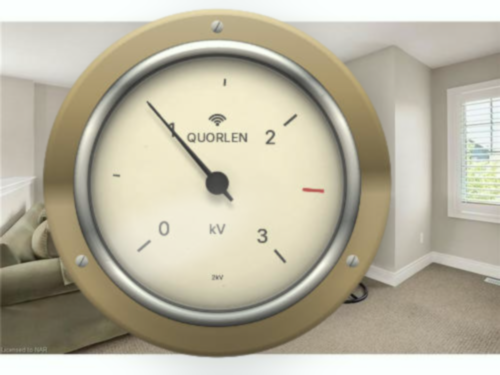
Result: 1 kV
